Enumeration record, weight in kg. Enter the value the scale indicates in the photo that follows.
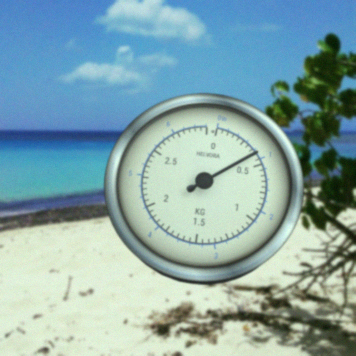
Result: 0.4 kg
